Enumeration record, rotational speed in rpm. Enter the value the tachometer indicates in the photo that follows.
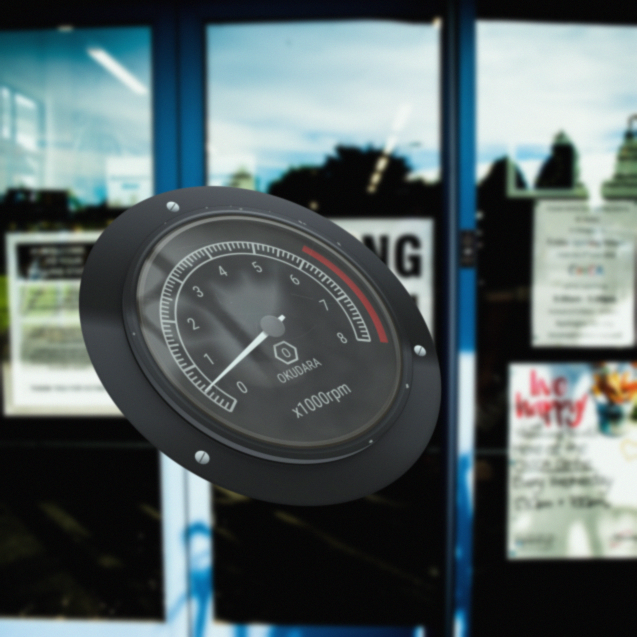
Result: 500 rpm
